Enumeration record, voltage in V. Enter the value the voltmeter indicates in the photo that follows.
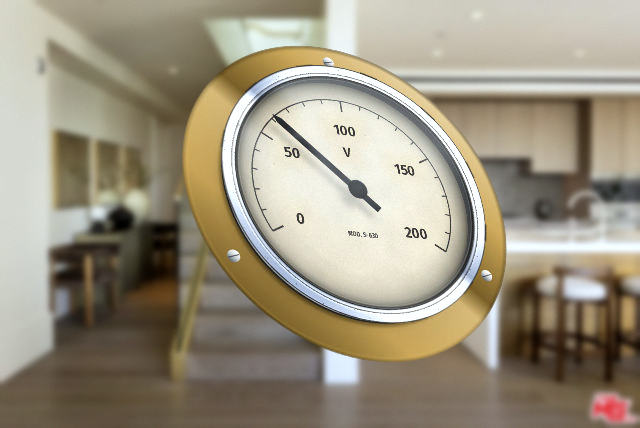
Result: 60 V
